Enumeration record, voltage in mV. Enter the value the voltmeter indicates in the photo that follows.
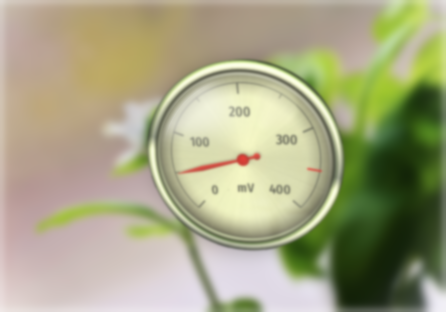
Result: 50 mV
